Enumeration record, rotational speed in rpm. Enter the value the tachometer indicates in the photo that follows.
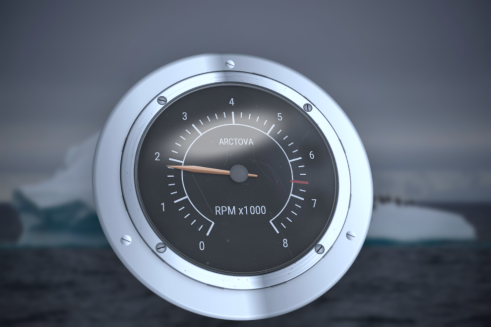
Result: 1800 rpm
